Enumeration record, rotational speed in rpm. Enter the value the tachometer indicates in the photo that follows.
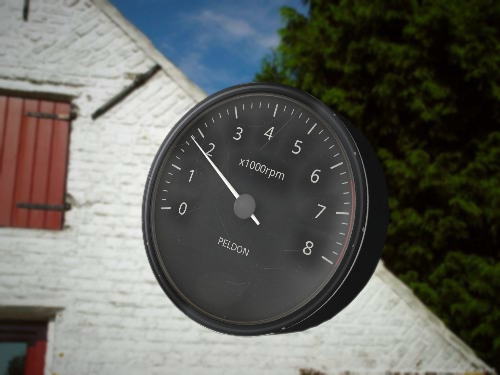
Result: 1800 rpm
